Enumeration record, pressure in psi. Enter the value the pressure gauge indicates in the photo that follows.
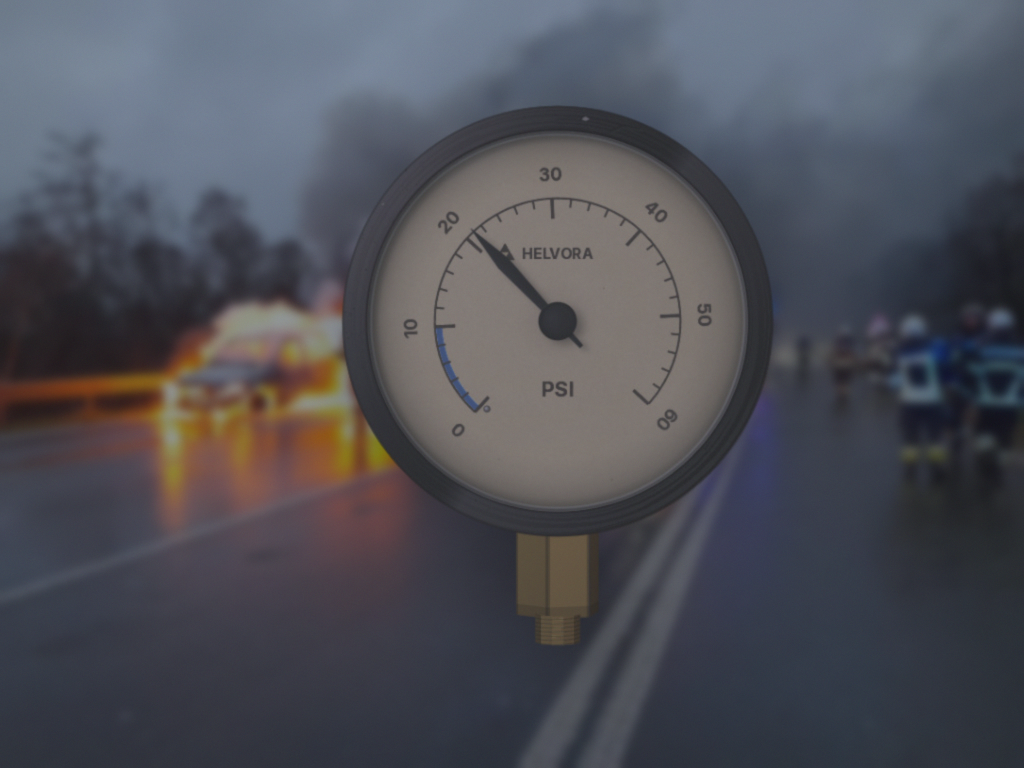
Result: 21 psi
